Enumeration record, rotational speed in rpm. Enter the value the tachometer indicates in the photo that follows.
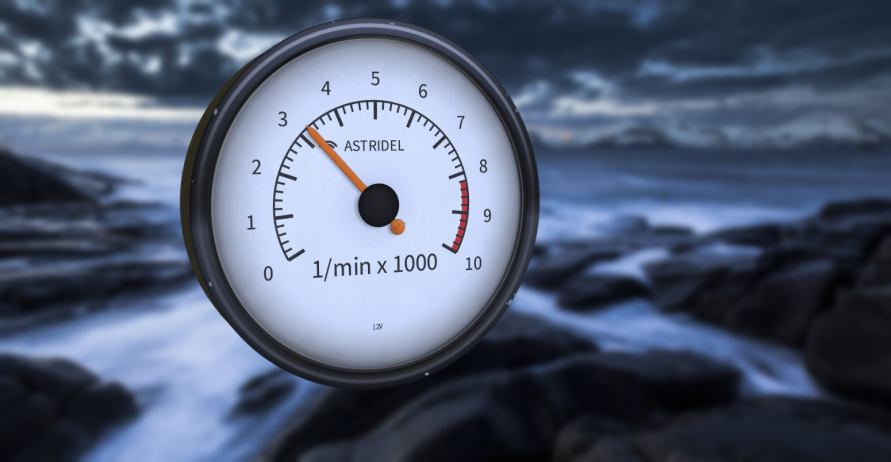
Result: 3200 rpm
